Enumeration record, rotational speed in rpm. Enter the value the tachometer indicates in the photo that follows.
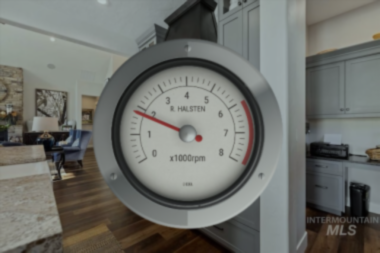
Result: 1800 rpm
